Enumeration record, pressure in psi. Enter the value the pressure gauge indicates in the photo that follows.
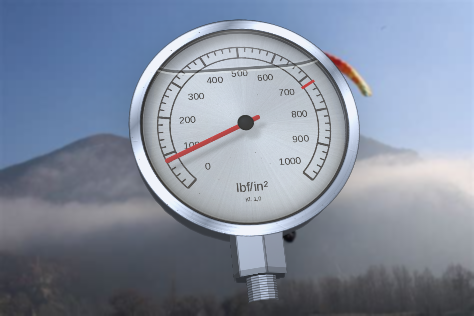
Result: 80 psi
